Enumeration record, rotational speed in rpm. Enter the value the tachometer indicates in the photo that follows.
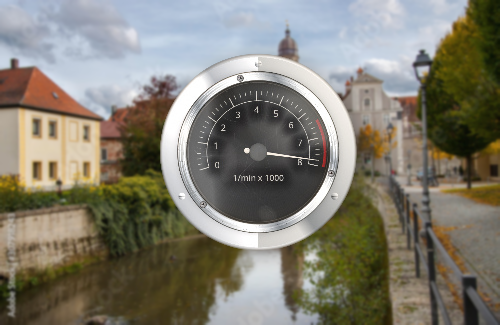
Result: 7800 rpm
